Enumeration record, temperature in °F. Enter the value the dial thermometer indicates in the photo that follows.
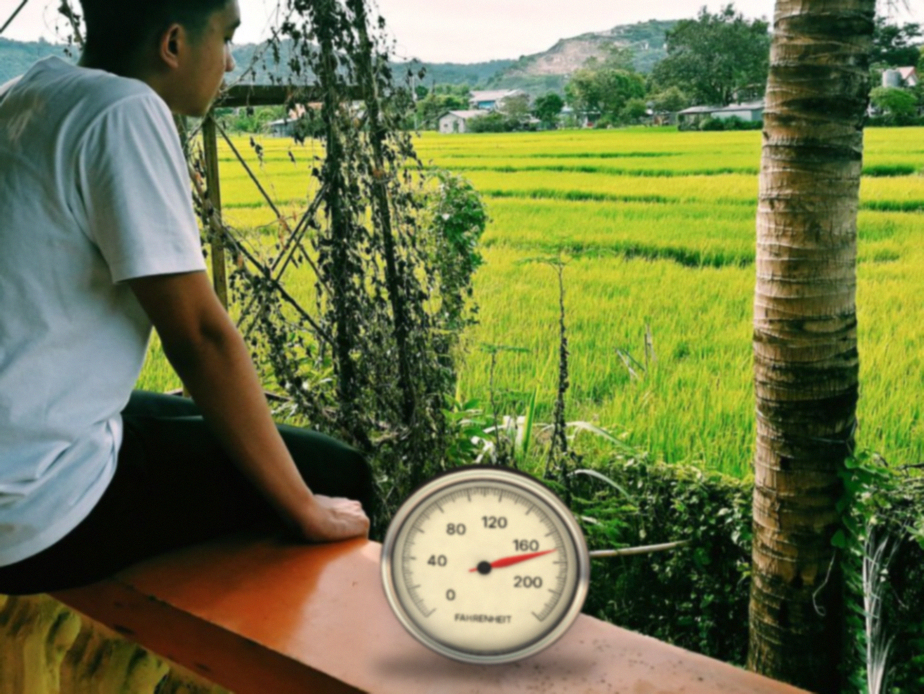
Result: 170 °F
